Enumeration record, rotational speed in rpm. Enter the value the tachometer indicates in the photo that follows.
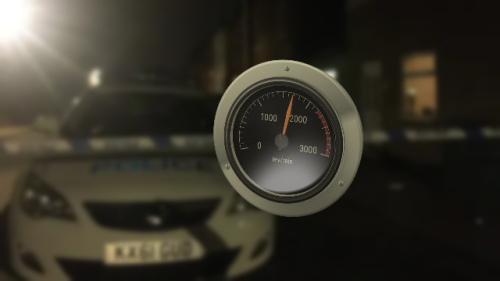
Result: 1700 rpm
